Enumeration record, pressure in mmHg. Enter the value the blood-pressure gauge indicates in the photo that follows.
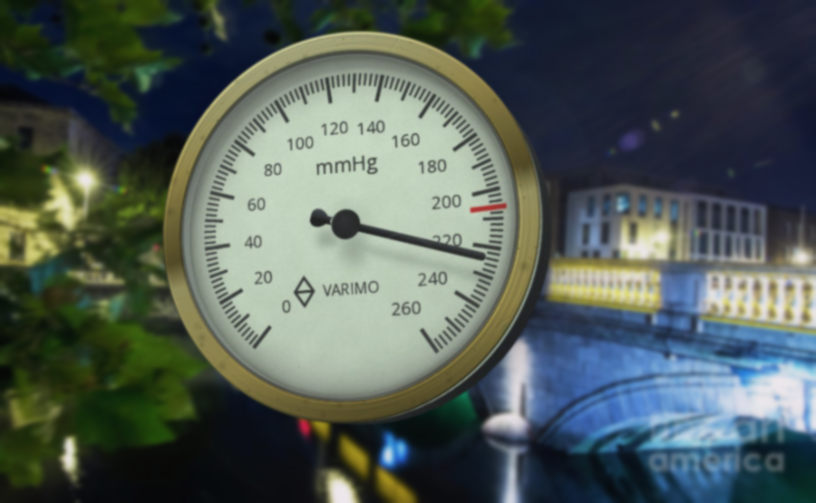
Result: 224 mmHg
